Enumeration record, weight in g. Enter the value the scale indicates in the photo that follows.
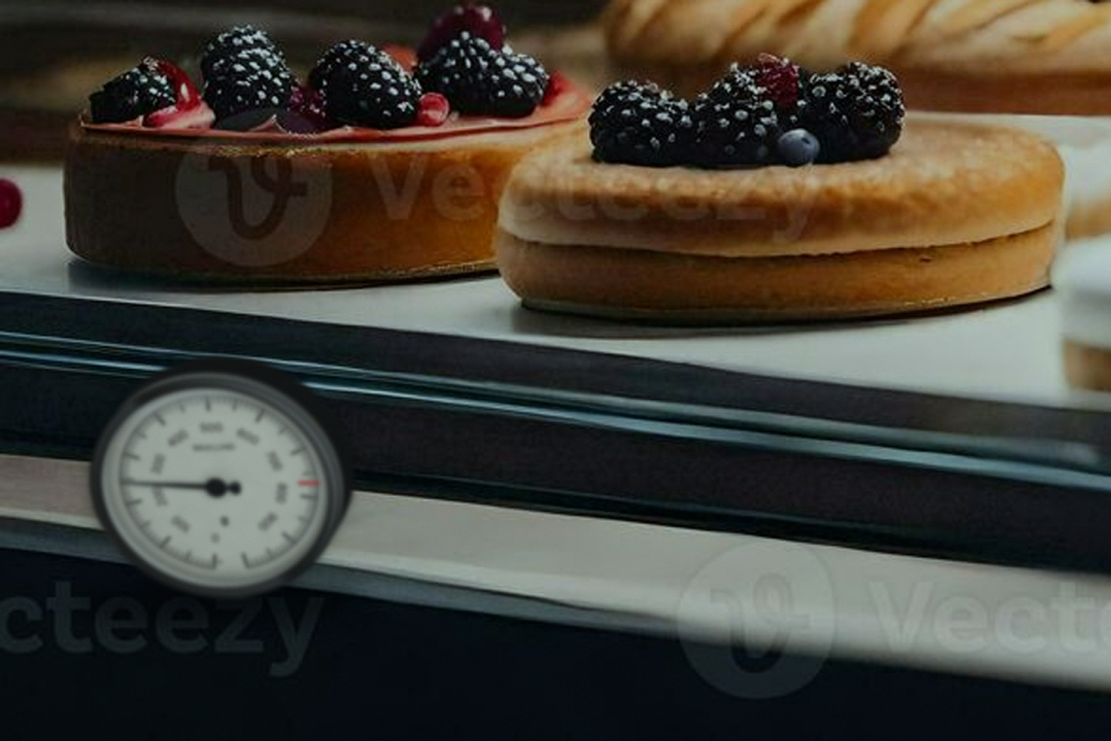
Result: 250 g
